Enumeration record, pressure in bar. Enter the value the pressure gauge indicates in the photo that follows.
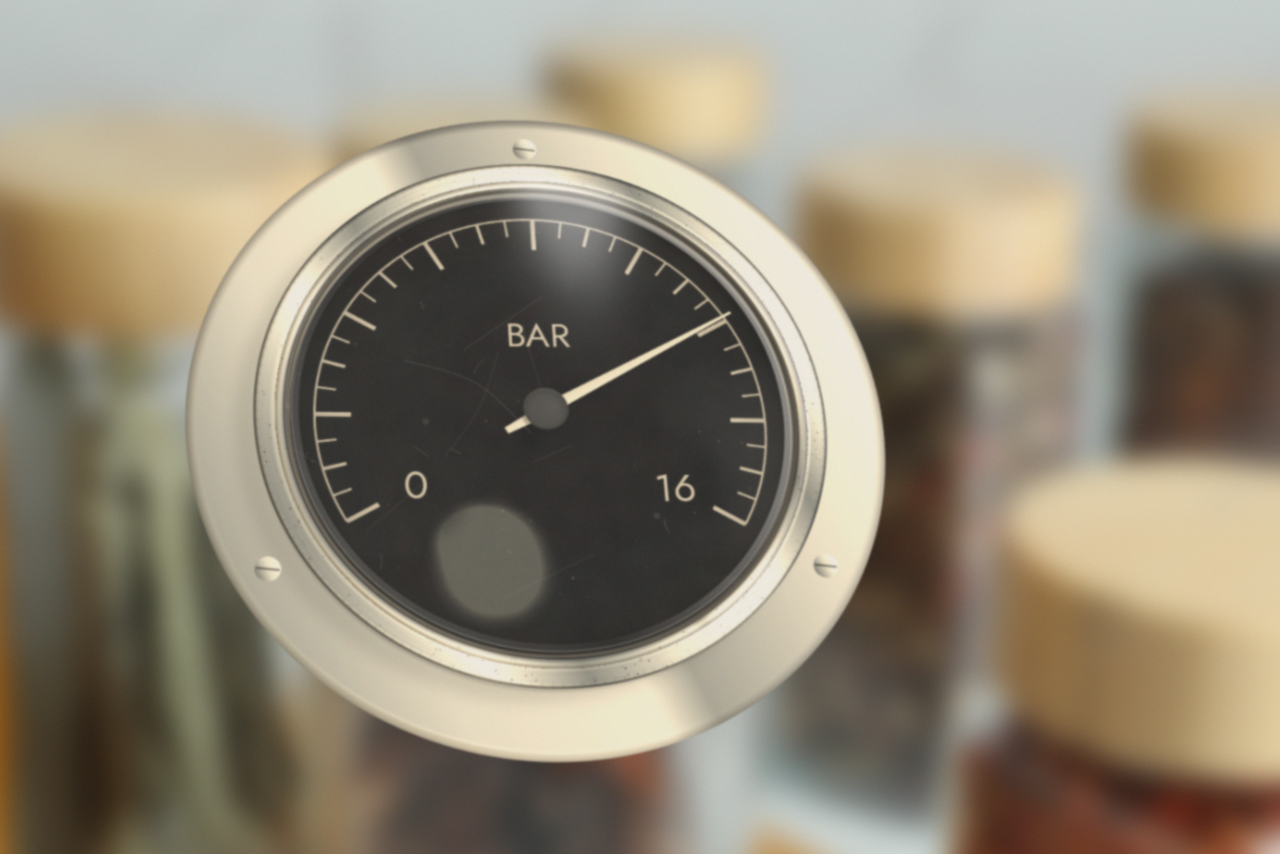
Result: 12 bar
